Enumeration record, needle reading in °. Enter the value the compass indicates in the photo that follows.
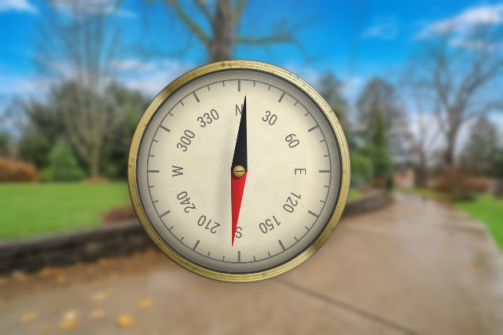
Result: 185 °
